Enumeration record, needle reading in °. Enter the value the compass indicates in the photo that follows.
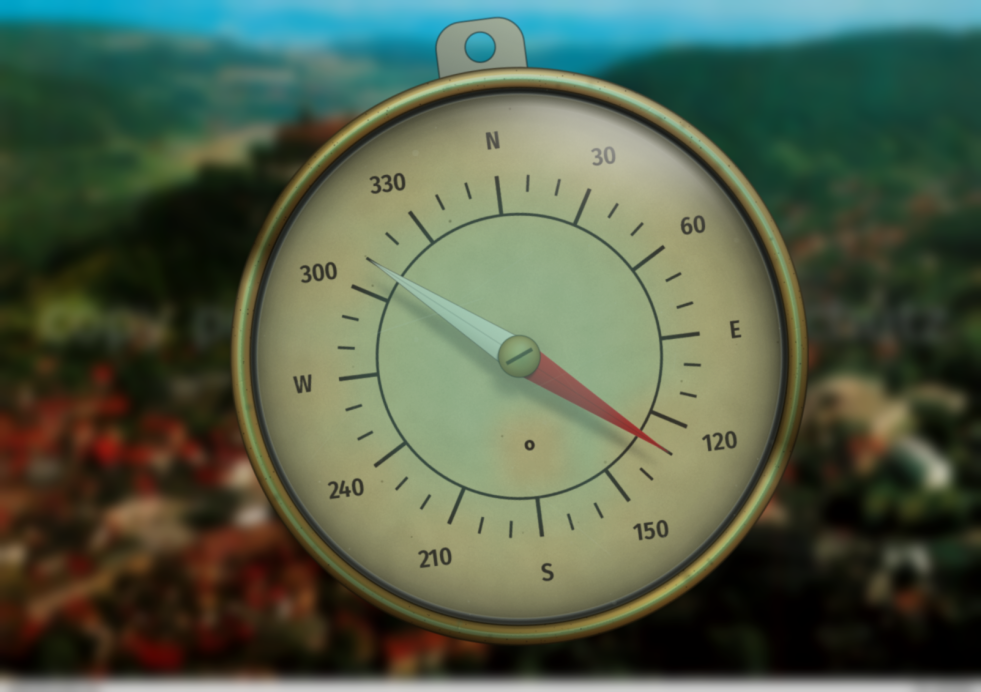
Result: 130 °
